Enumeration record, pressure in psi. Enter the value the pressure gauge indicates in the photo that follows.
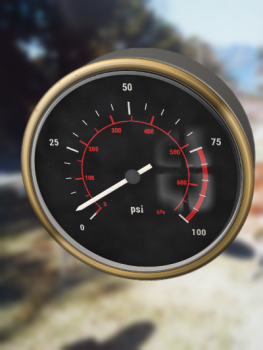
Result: 5 psi
